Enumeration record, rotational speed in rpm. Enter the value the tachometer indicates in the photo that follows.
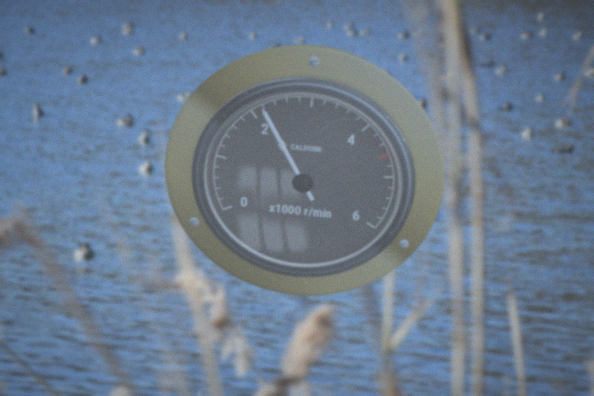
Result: 2200 rpm
